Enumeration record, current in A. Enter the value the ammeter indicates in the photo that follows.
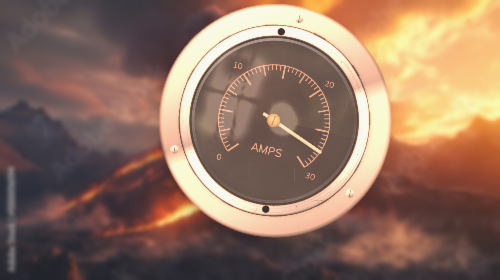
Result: 27.5 A
